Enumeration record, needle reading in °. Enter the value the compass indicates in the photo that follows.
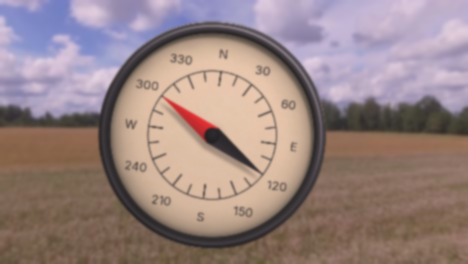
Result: 300 °
